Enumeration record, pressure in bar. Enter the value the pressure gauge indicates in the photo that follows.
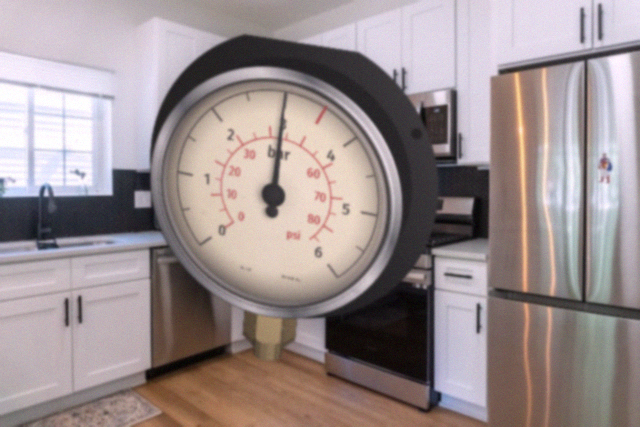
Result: 3 bar
